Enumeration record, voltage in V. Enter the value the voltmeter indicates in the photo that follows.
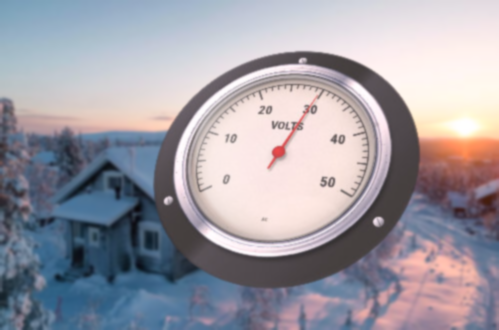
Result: 30 V
